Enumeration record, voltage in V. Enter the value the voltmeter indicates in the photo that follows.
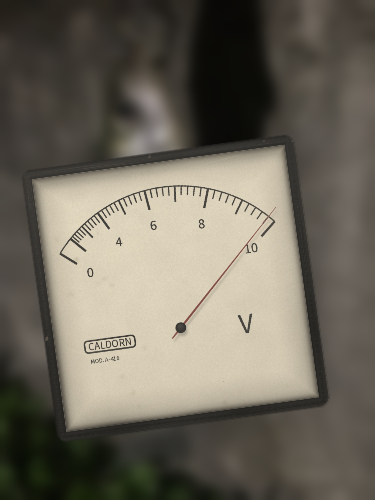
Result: 9.8 V
